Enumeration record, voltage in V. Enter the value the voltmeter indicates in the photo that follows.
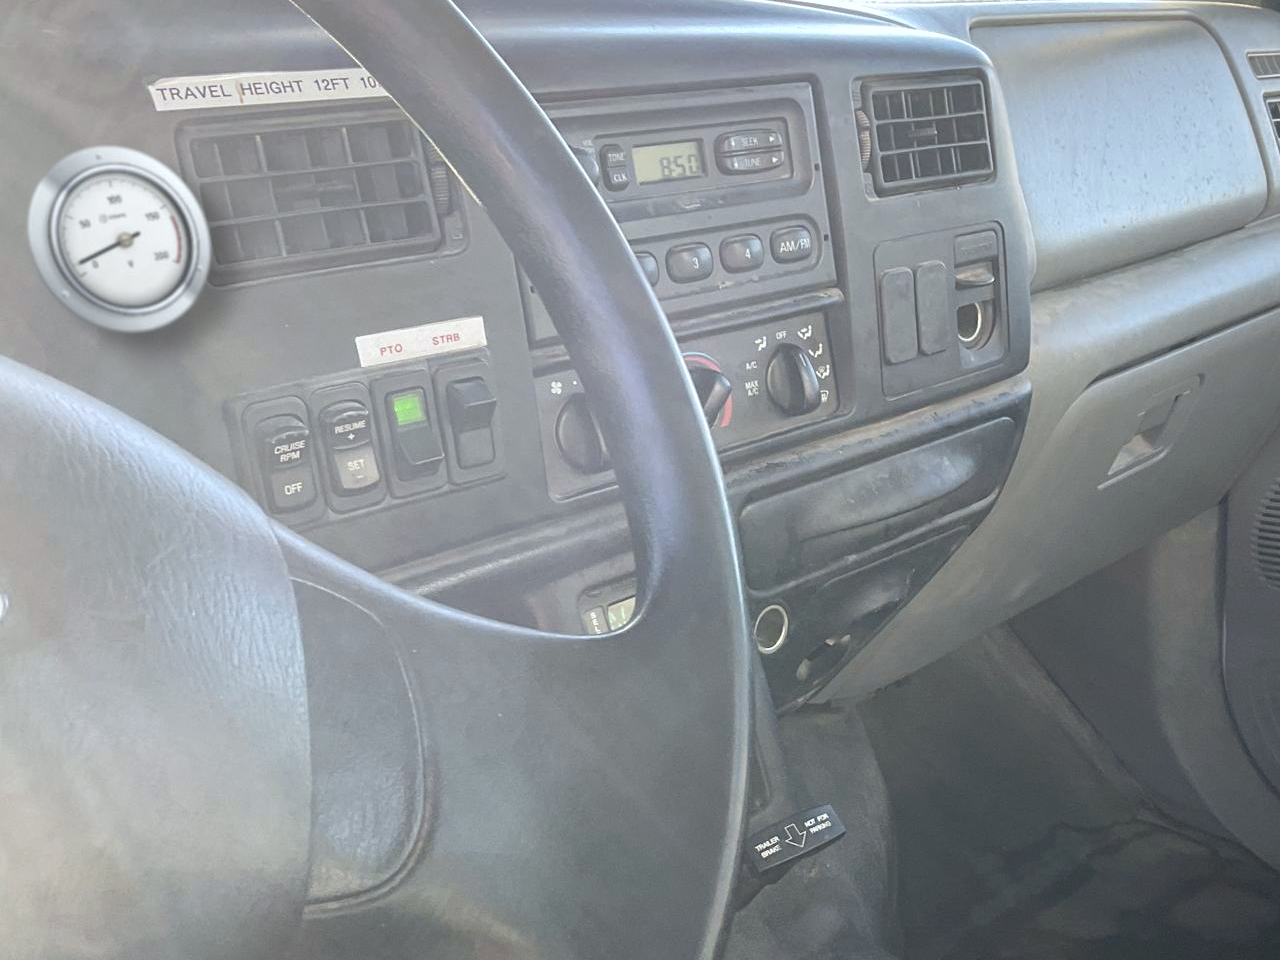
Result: 10 V
